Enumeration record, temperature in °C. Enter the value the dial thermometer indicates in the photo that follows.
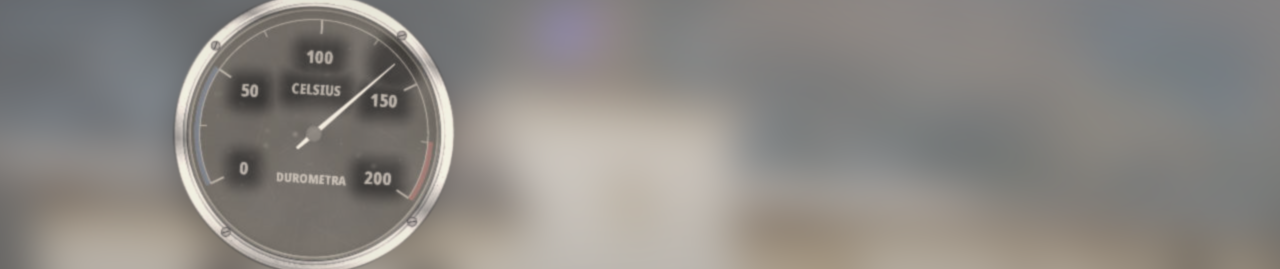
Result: 137.5 °C
